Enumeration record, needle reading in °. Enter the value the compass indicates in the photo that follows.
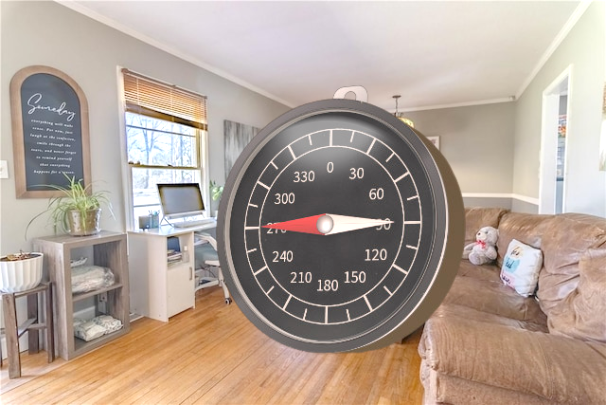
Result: 270 °
